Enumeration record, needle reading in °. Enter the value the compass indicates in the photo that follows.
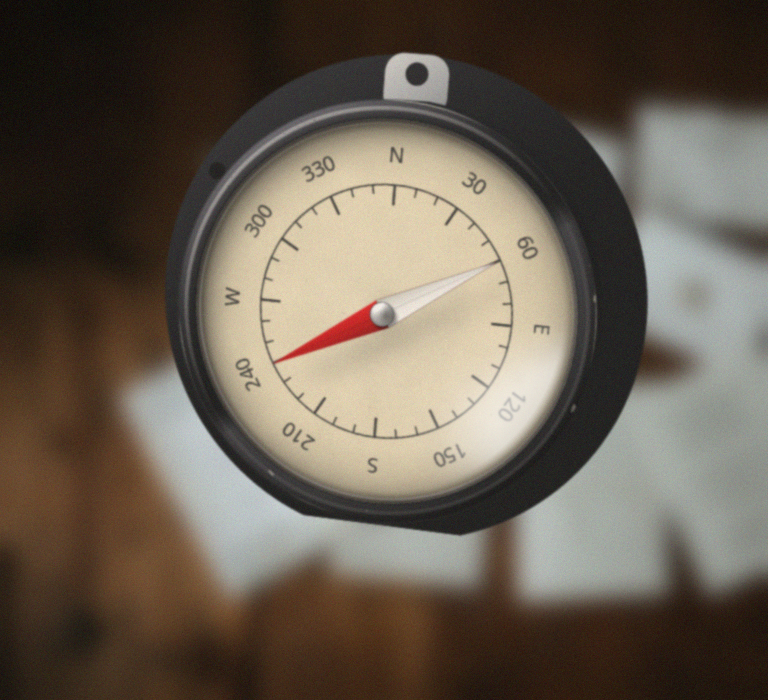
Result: 240 °
